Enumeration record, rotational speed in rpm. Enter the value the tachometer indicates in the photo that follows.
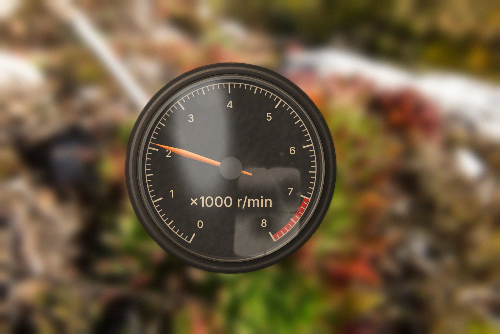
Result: 2100 rpm
